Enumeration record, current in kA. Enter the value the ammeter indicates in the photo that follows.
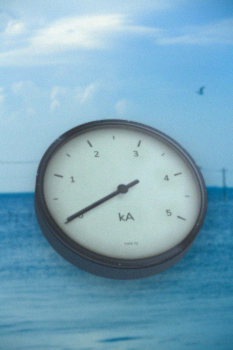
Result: 0 kA
